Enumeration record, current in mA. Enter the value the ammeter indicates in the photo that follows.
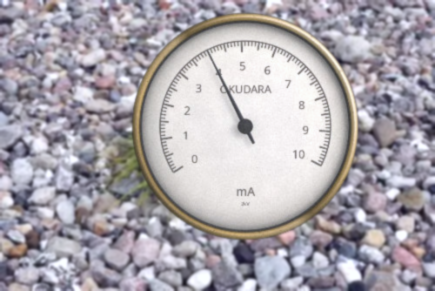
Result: 4 mA
